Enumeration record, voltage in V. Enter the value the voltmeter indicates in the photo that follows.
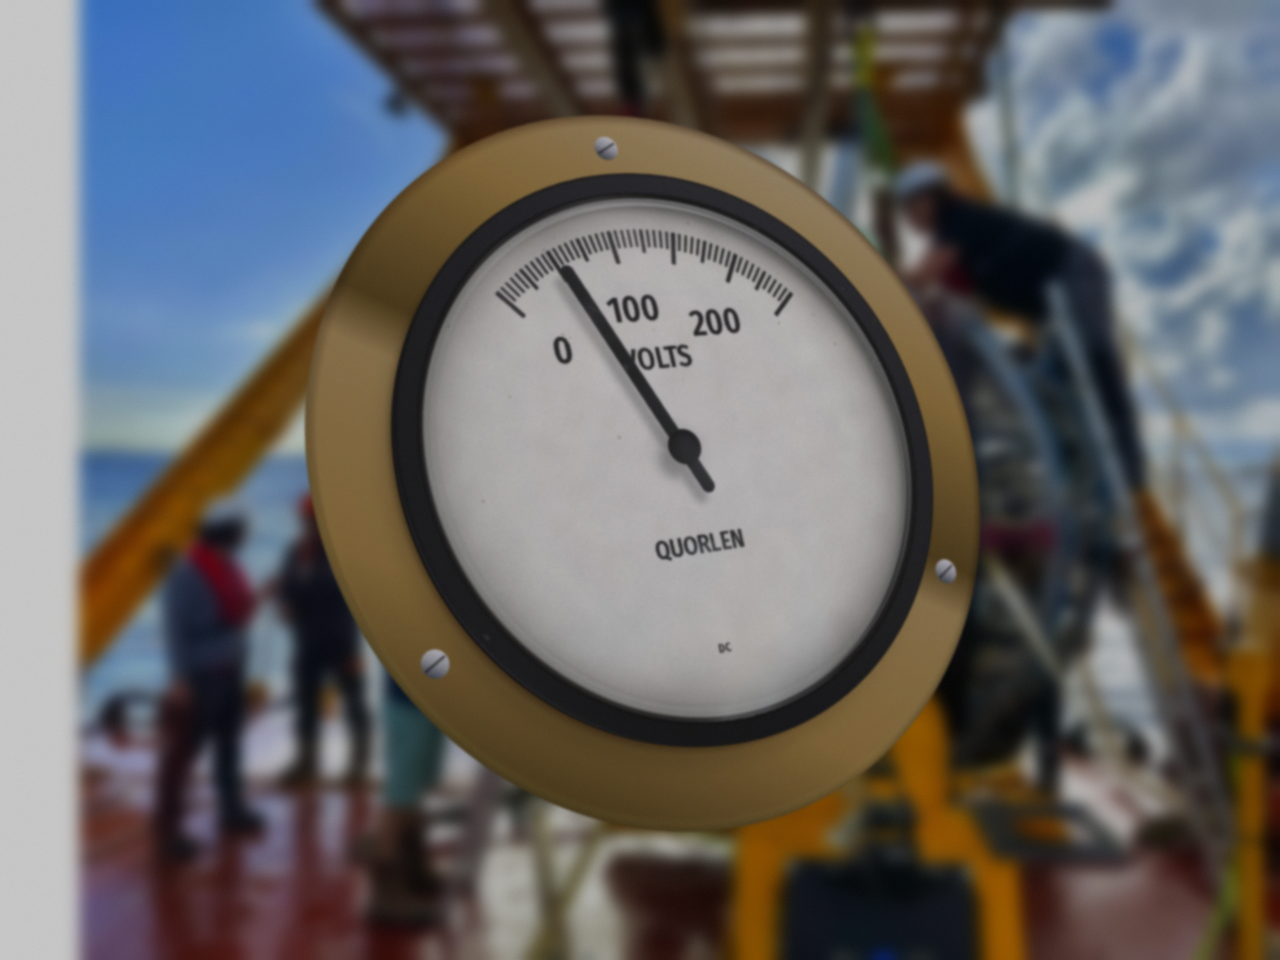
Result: 50 V
